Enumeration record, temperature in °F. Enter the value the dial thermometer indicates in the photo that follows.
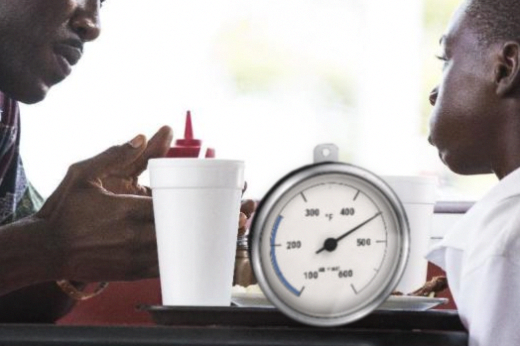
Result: 450 °F
